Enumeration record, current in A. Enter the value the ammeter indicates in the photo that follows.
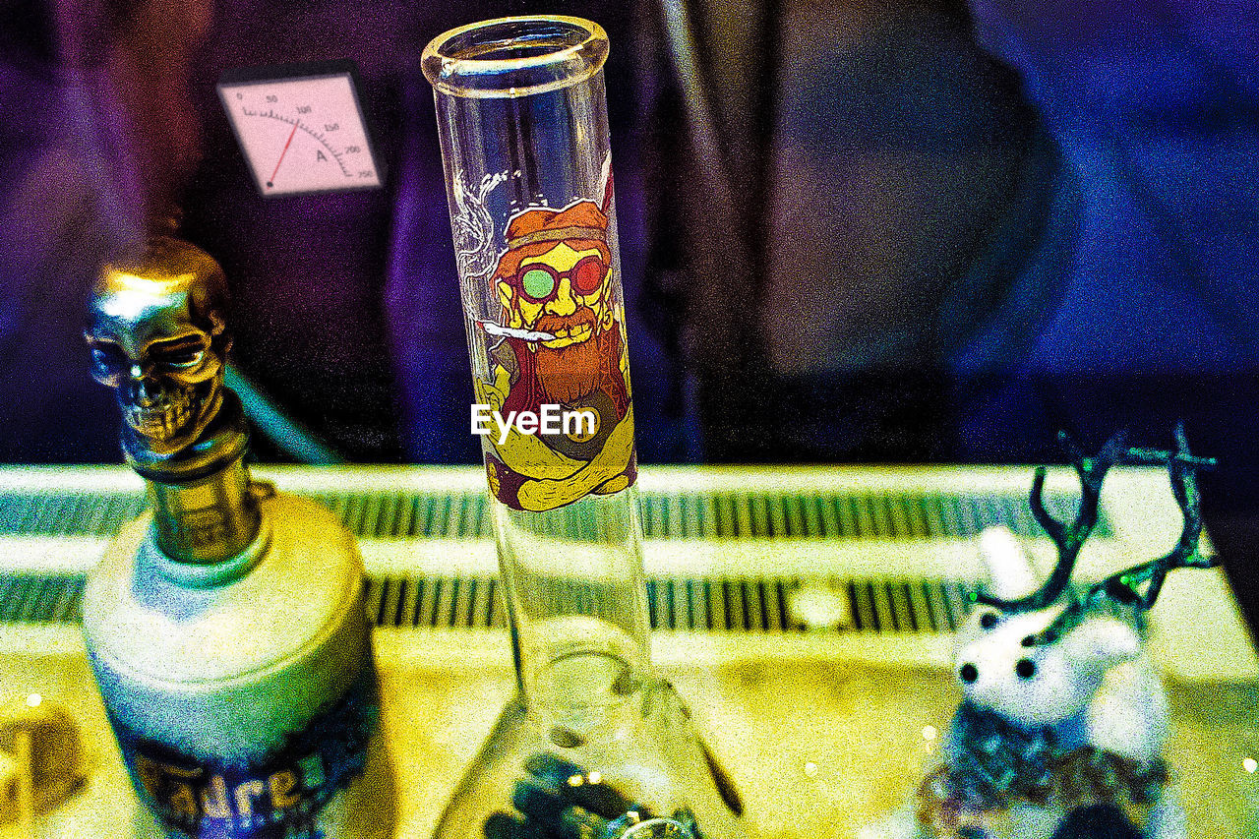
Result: 100 A
